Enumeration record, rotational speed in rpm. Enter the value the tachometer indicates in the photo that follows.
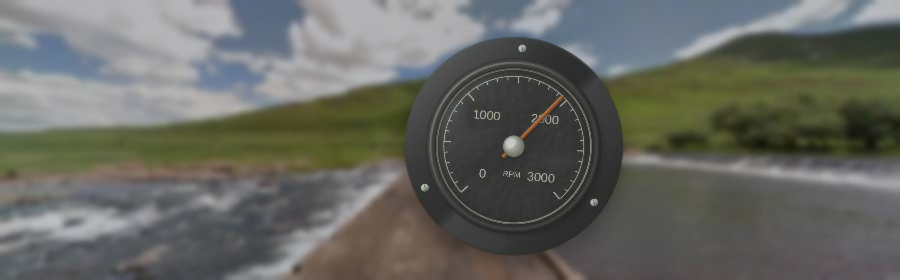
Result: 1950 rpm
